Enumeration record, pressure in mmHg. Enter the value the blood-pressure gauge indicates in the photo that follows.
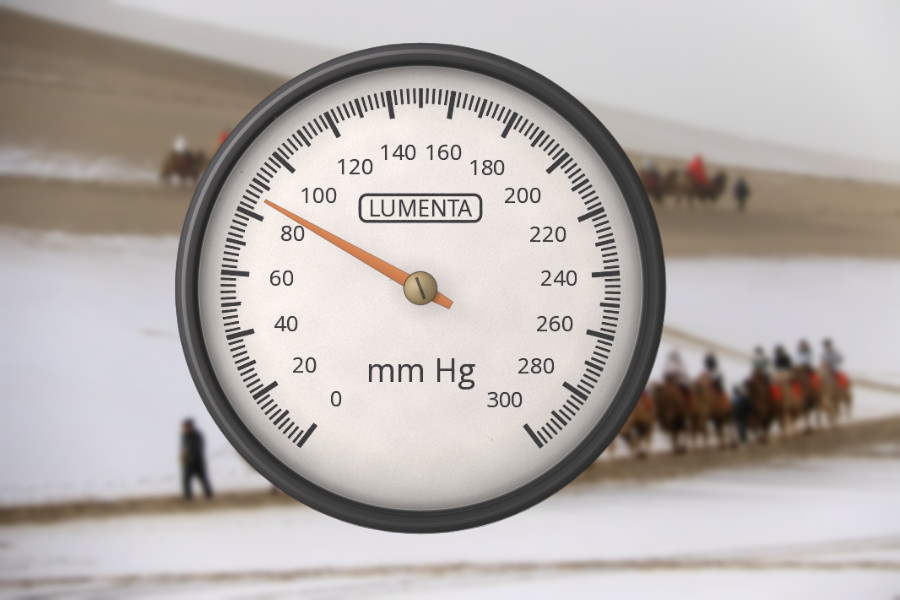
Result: 86 mmHg
